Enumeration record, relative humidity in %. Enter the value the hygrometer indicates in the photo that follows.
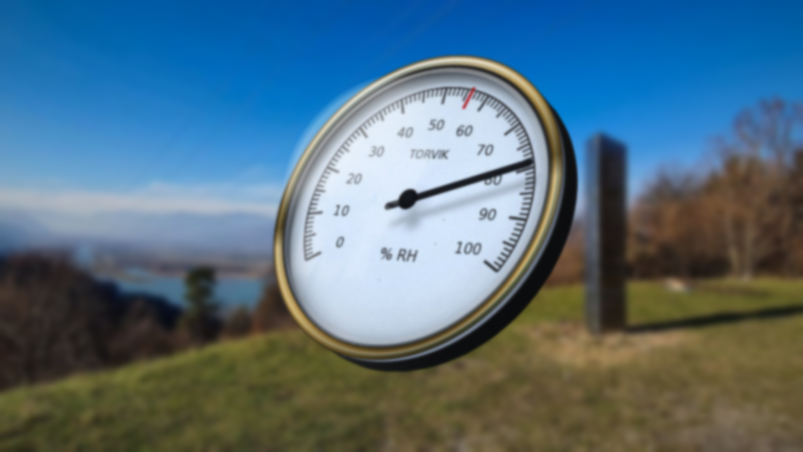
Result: 80 %
